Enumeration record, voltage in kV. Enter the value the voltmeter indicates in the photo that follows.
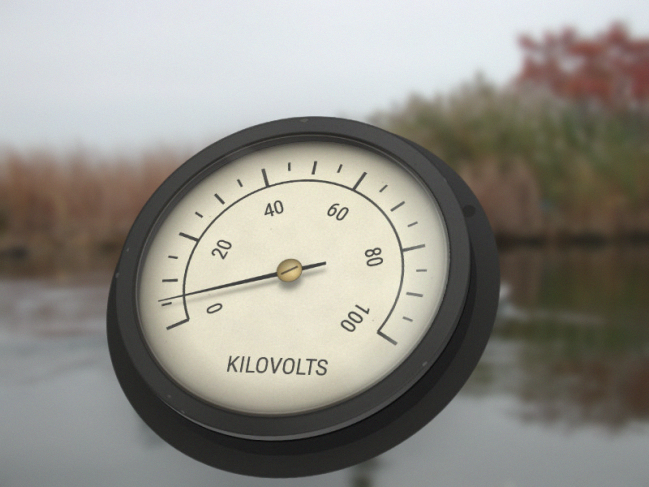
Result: 5 kV
